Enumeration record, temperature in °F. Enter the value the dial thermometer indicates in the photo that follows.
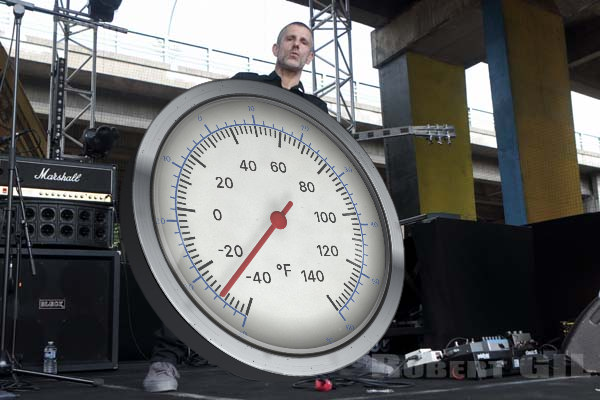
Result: -30 °F
